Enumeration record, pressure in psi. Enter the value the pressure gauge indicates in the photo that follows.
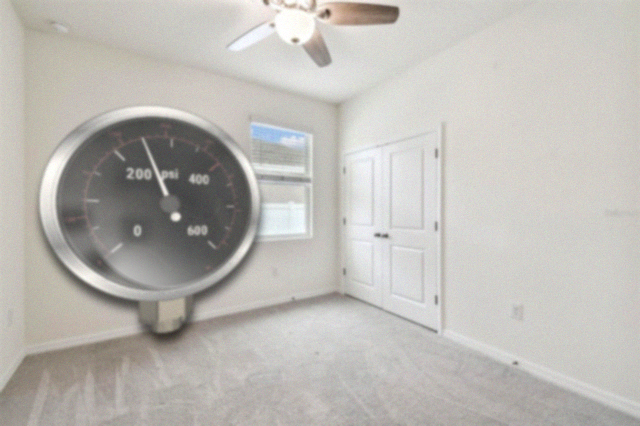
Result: 250 psi
